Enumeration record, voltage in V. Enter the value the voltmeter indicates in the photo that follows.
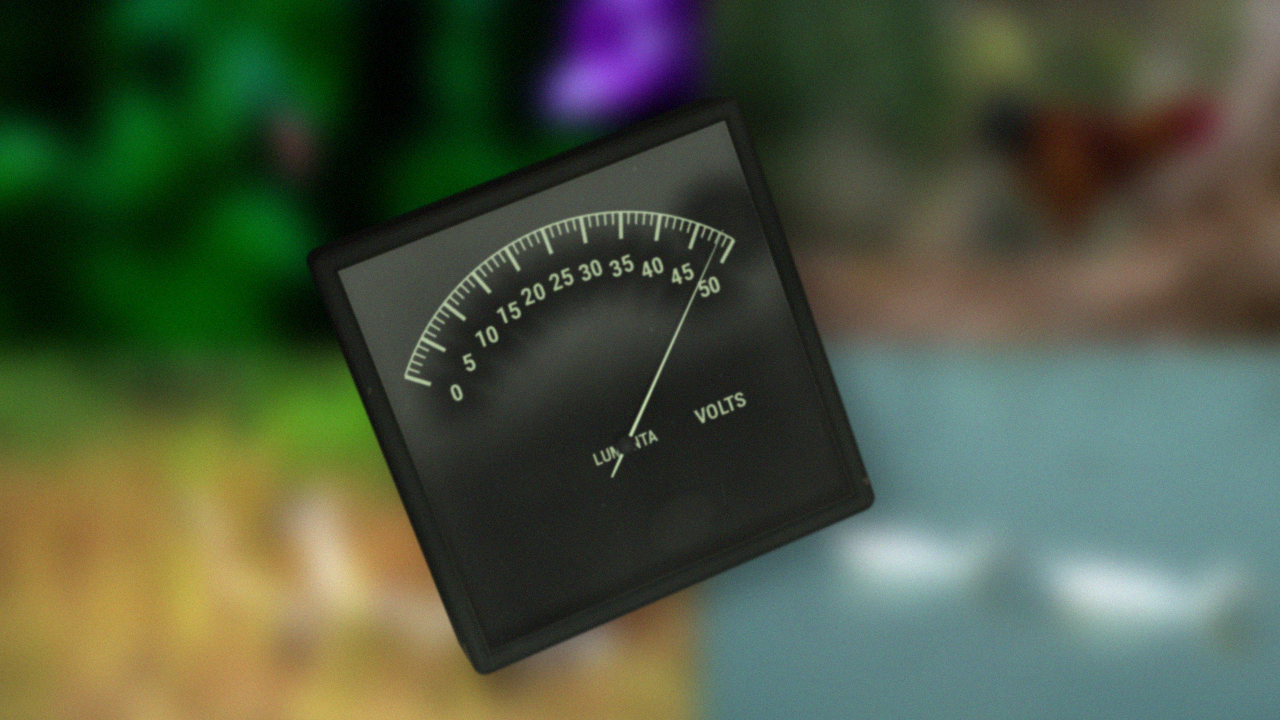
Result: 48 V
